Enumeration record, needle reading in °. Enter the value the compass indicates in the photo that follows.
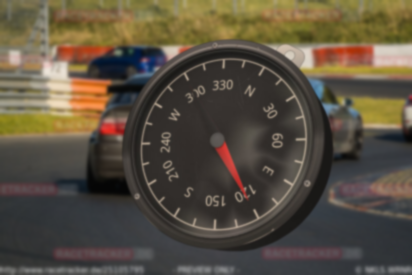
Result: 120 °
